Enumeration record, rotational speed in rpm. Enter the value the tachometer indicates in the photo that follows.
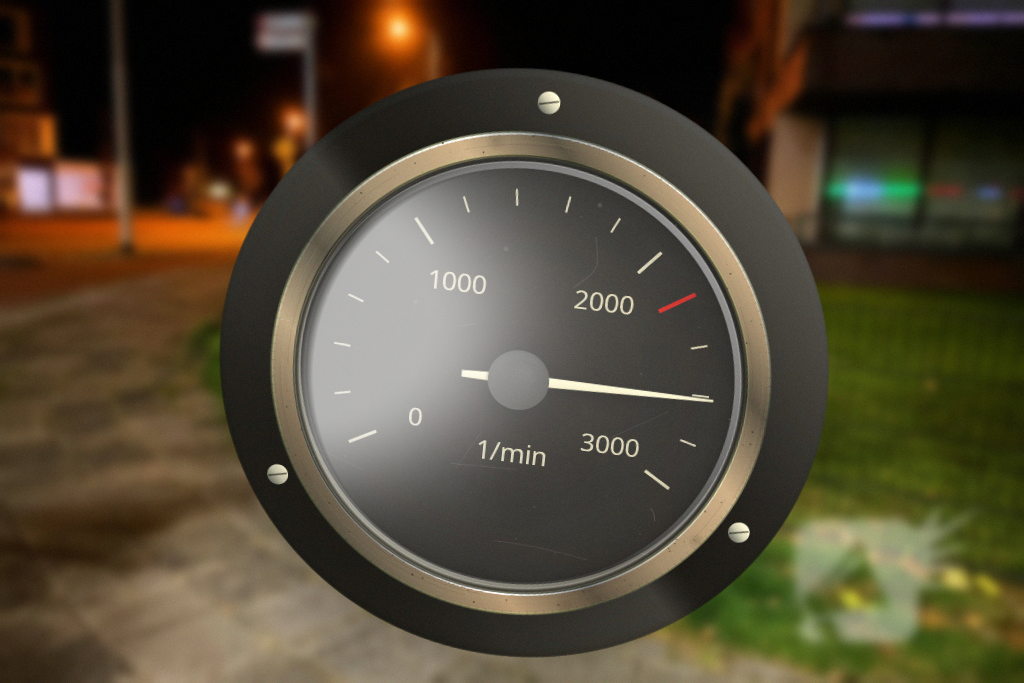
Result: 2600 rpm
